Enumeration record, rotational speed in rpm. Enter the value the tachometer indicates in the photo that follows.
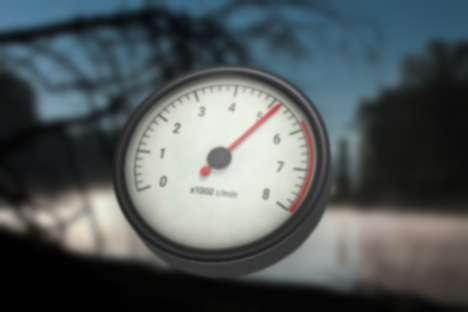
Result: 5200 rpm
